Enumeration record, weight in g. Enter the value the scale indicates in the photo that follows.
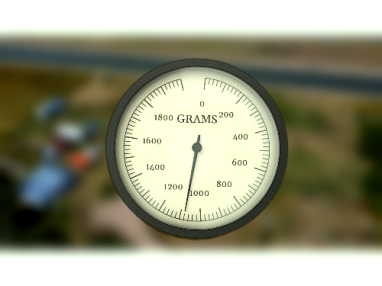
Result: 1080 g
